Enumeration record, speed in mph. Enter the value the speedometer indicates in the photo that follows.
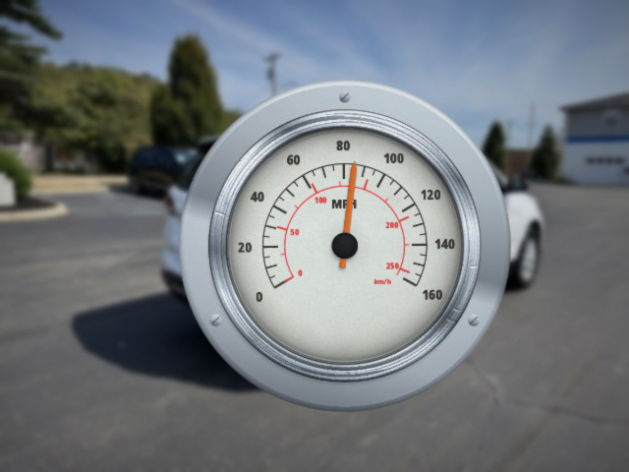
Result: 85 mph
